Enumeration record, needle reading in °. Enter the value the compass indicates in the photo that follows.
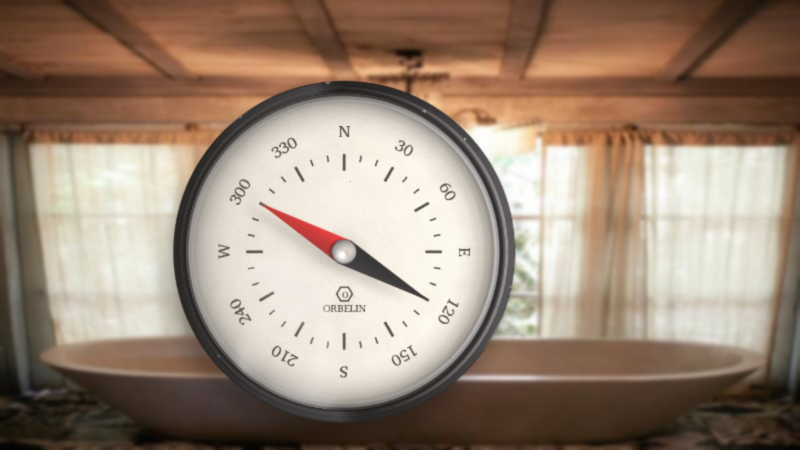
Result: 300 °
